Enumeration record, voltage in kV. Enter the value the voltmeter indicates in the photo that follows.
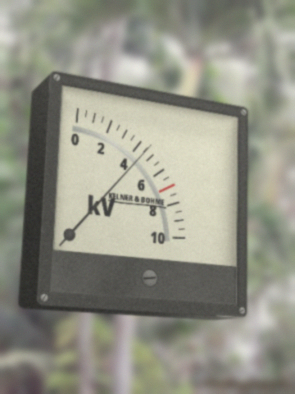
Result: 4.5 kV
